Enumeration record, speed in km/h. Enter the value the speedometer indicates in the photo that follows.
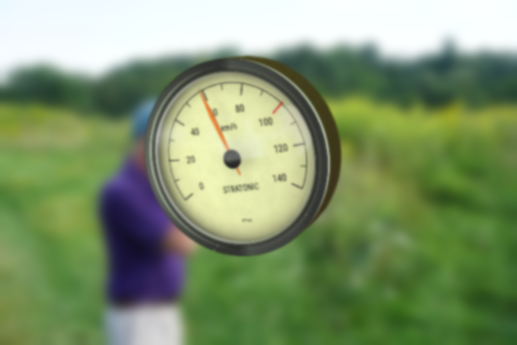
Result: 60 km/h
